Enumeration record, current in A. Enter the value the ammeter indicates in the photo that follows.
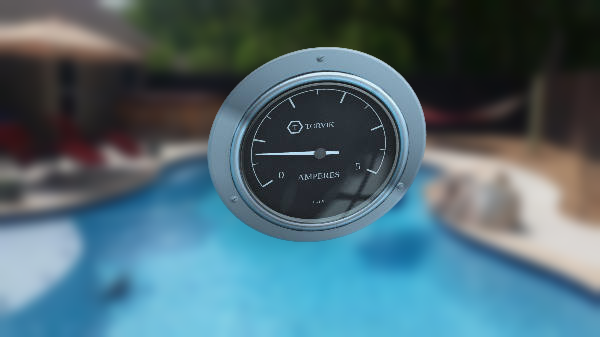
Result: 0.75 A
